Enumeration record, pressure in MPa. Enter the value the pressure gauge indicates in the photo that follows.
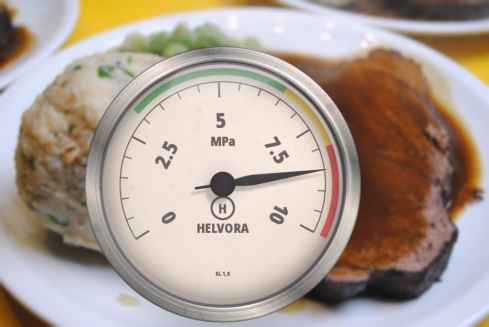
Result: 8.5 MPa
